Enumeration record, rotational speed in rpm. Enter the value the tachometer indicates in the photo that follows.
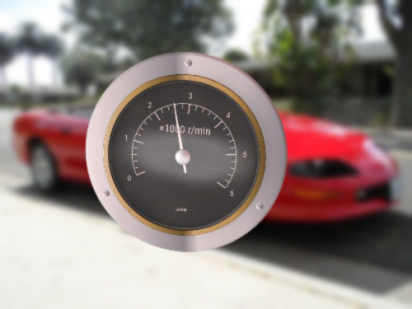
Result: 2600 rpm
